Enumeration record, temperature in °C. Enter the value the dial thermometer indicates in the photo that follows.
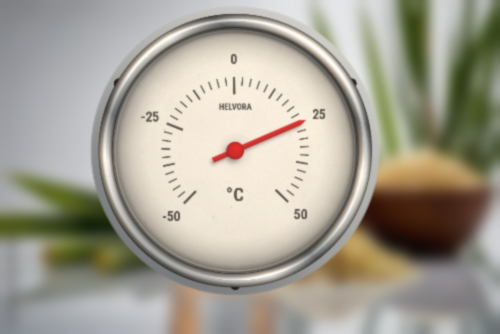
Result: 25 °C
